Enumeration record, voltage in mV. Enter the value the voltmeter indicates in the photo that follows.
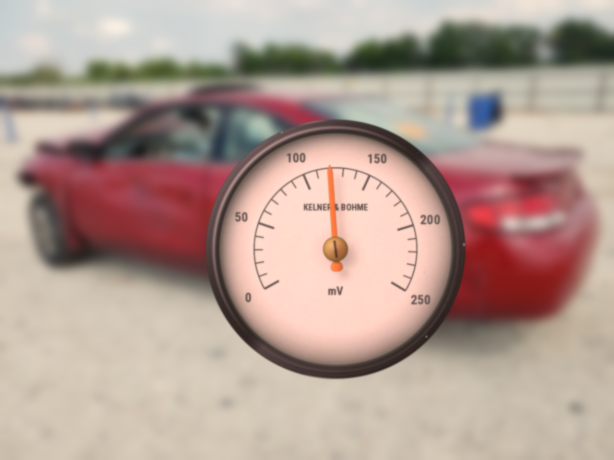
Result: 120 mV
